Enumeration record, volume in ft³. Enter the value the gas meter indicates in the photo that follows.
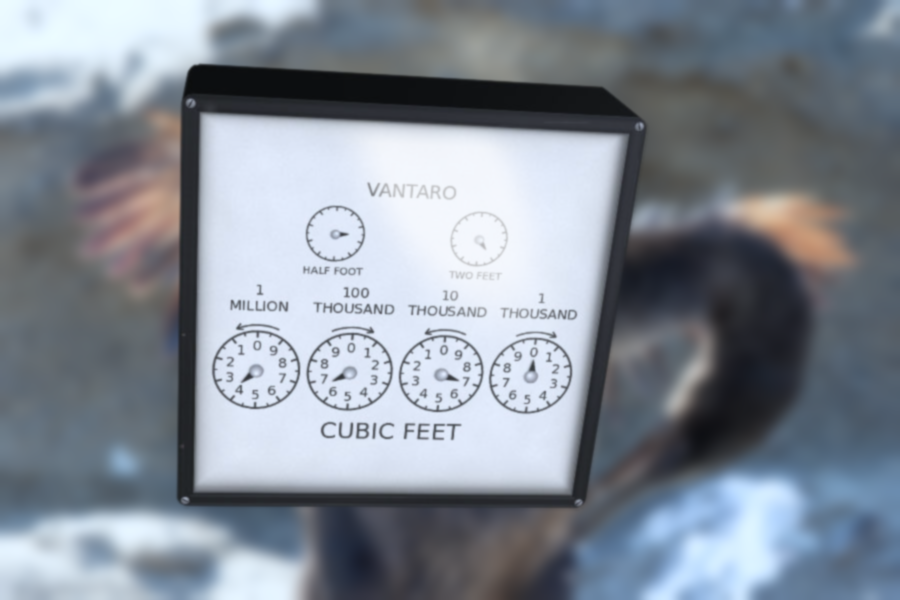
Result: 367000 ft³
